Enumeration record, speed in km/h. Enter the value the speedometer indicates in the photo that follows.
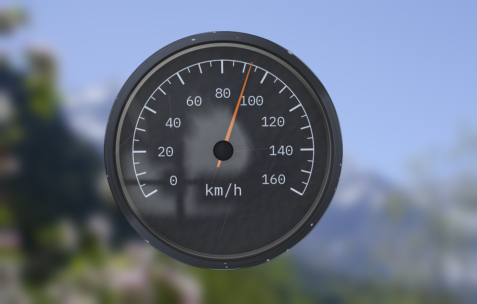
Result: 92.5 km/h
